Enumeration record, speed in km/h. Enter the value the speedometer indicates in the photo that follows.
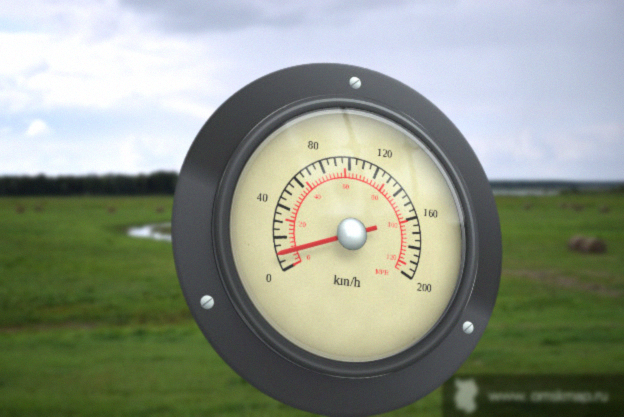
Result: 10 km/h
